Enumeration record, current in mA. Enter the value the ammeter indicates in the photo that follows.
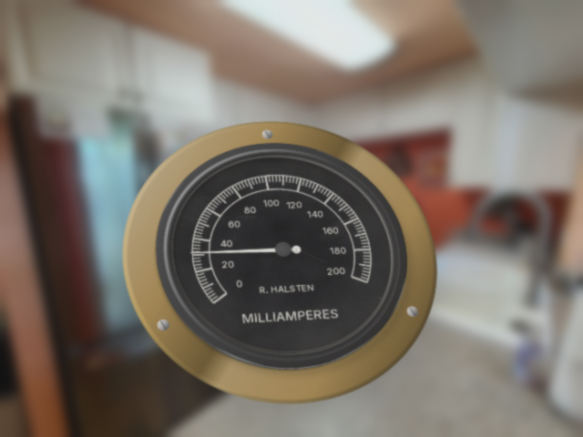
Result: 30 mA
